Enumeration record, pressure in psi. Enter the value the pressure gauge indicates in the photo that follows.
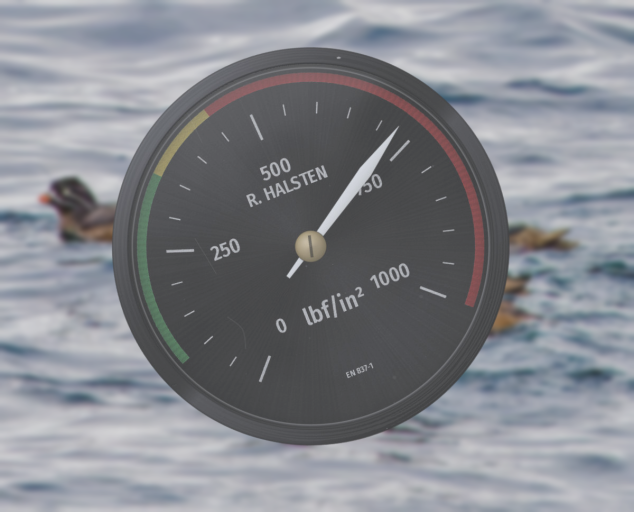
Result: 725 psi
